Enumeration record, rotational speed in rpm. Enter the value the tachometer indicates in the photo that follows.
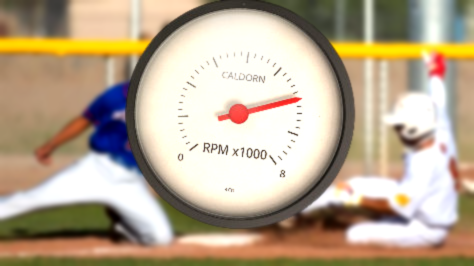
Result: 6000 rpm
